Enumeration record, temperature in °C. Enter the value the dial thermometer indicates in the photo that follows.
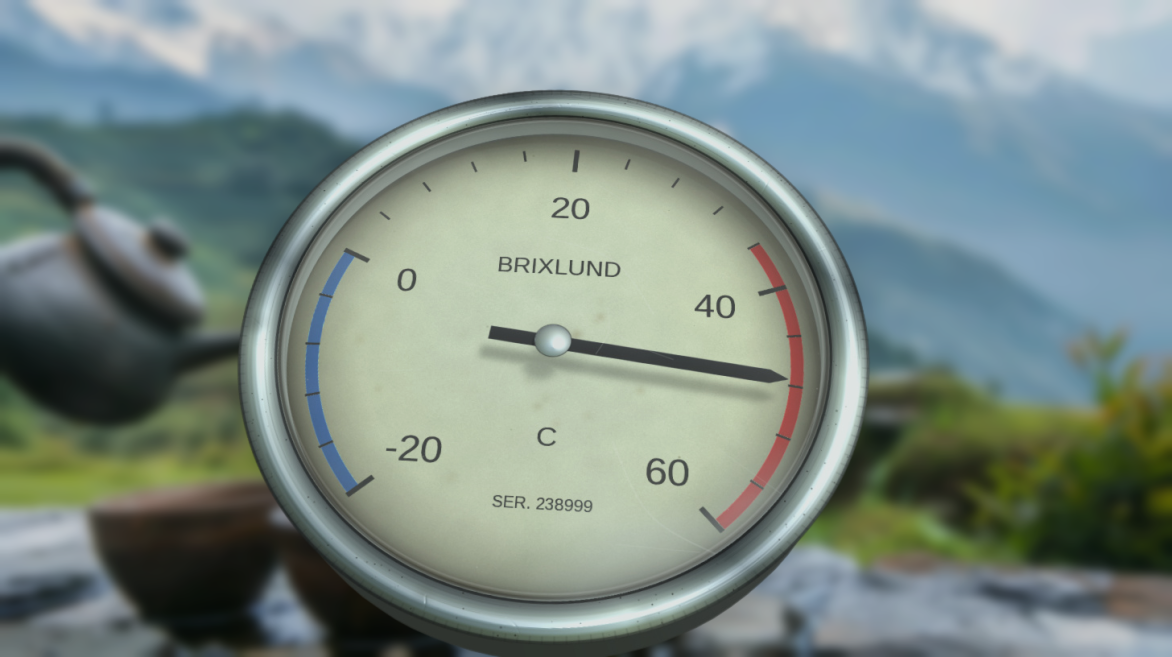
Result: 48 °C
